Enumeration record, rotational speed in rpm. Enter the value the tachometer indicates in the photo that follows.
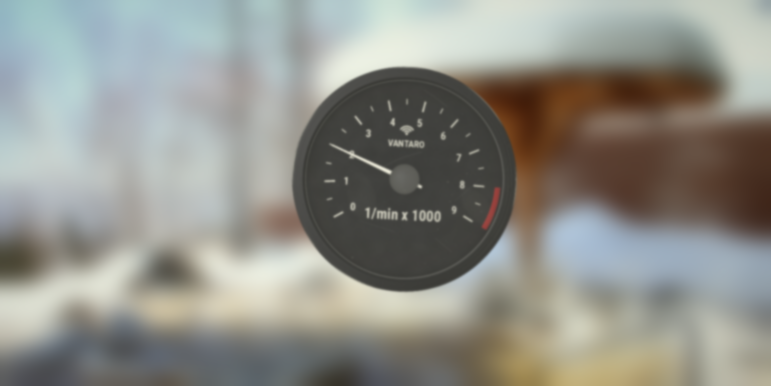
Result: 2000 rpm
